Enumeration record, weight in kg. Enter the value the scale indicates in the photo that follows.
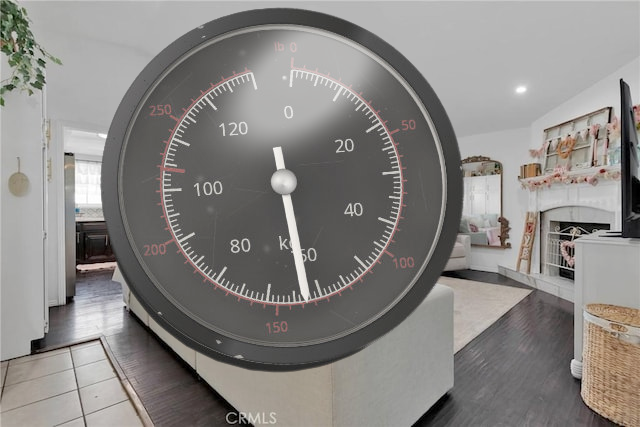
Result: 63 kg
